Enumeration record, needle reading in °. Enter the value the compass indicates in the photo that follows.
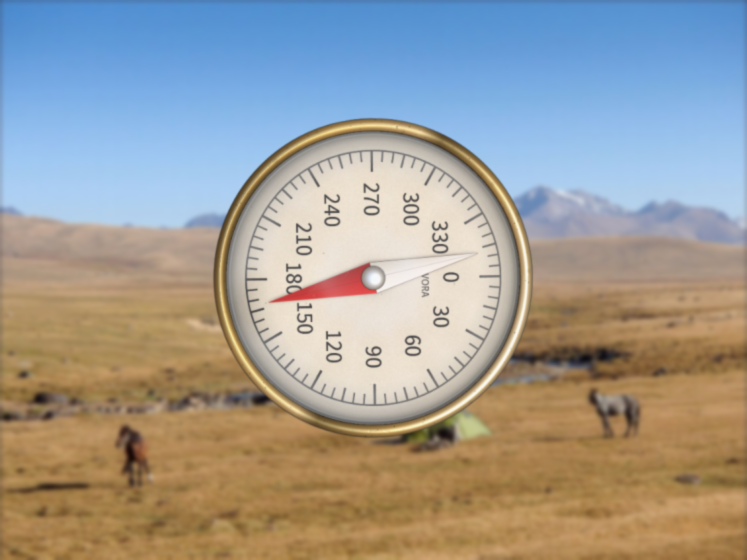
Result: 167.5 °
